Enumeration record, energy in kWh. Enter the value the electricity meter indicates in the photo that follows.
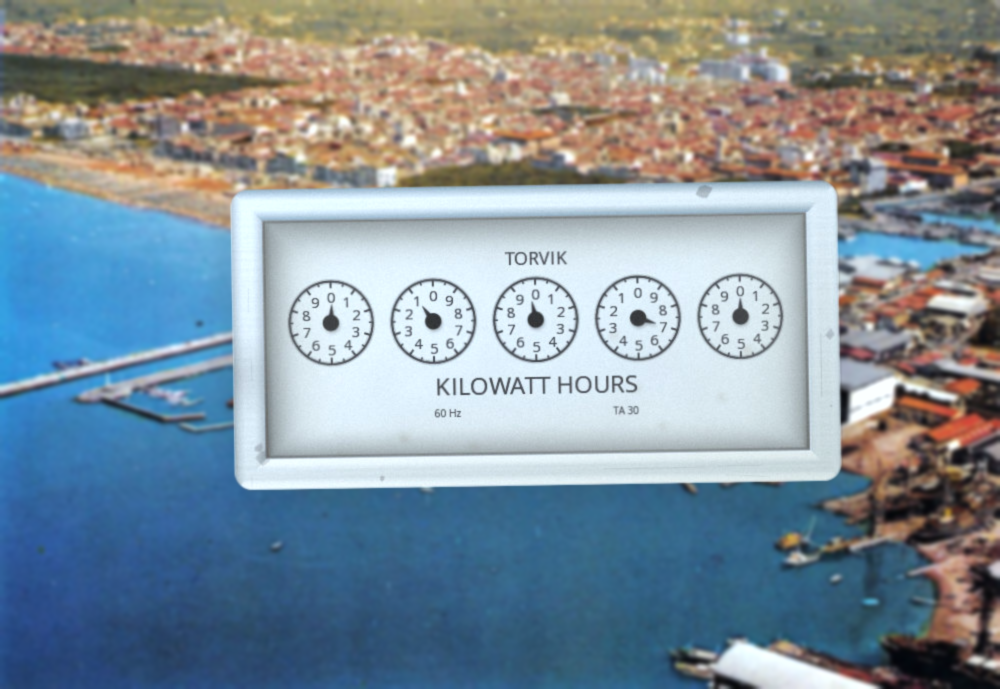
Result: 970 kWh
